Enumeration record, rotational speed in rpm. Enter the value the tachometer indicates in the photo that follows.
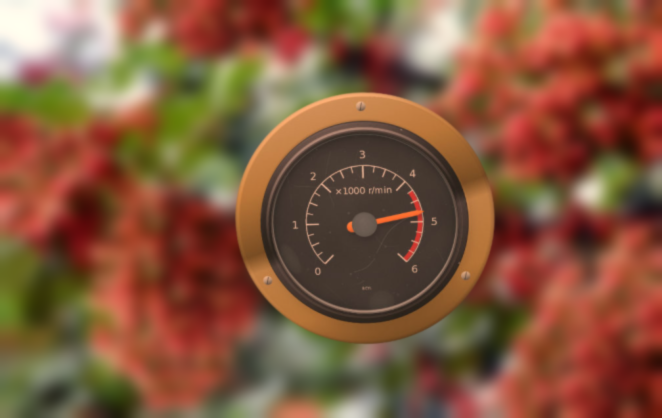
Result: 4750 rpm
